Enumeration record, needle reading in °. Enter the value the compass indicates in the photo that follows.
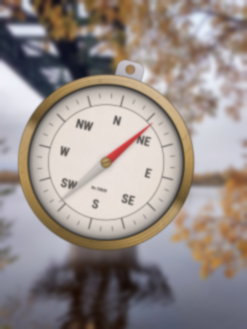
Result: 35 °
